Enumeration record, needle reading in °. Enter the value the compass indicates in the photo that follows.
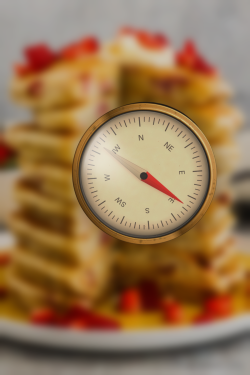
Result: 130 °
